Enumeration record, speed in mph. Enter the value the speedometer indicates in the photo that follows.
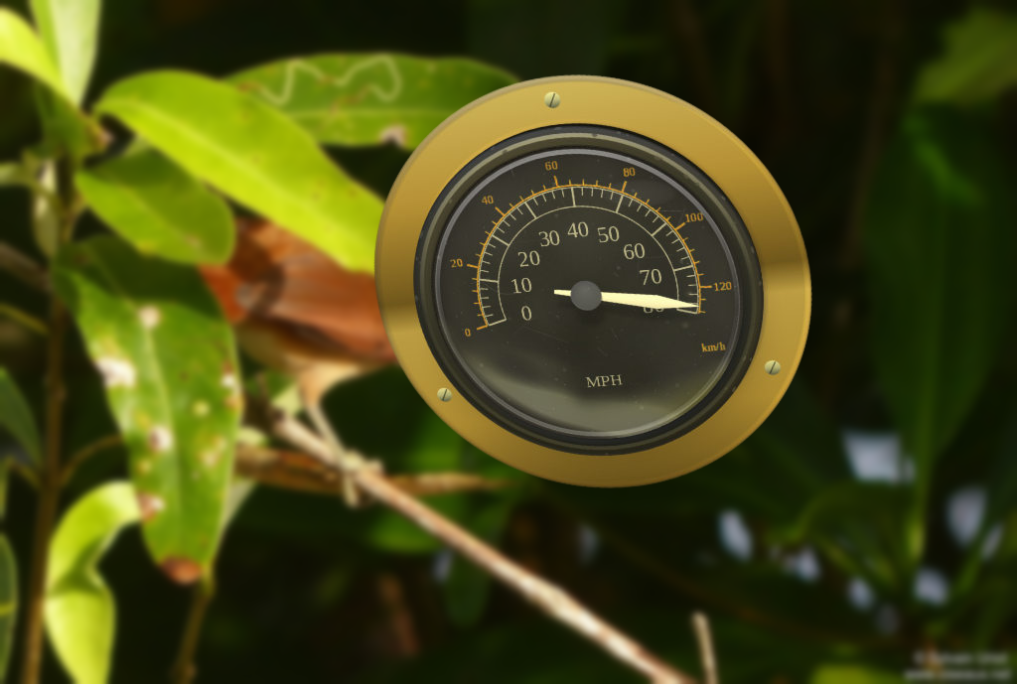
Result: 78 mph
